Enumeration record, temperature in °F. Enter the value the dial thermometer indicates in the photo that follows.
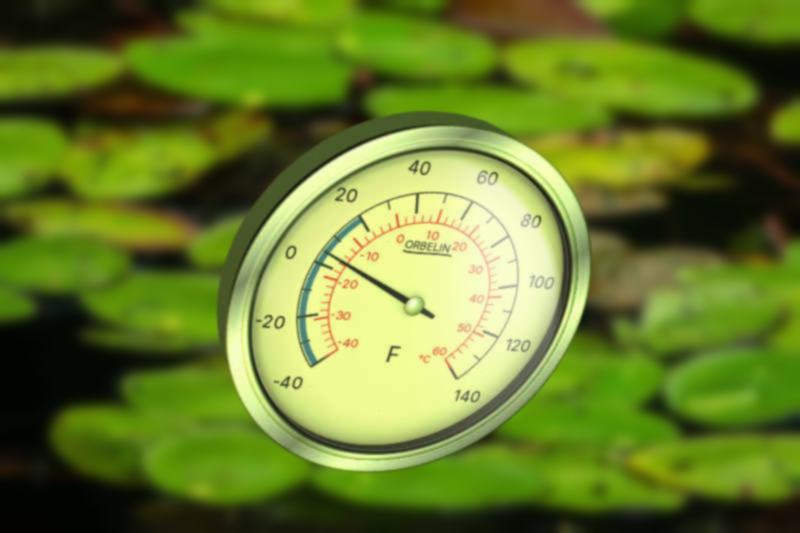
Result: 5 °F
